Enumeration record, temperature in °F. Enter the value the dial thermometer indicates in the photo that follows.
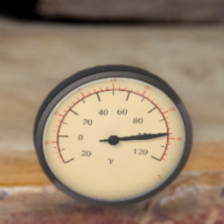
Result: 100 °F
